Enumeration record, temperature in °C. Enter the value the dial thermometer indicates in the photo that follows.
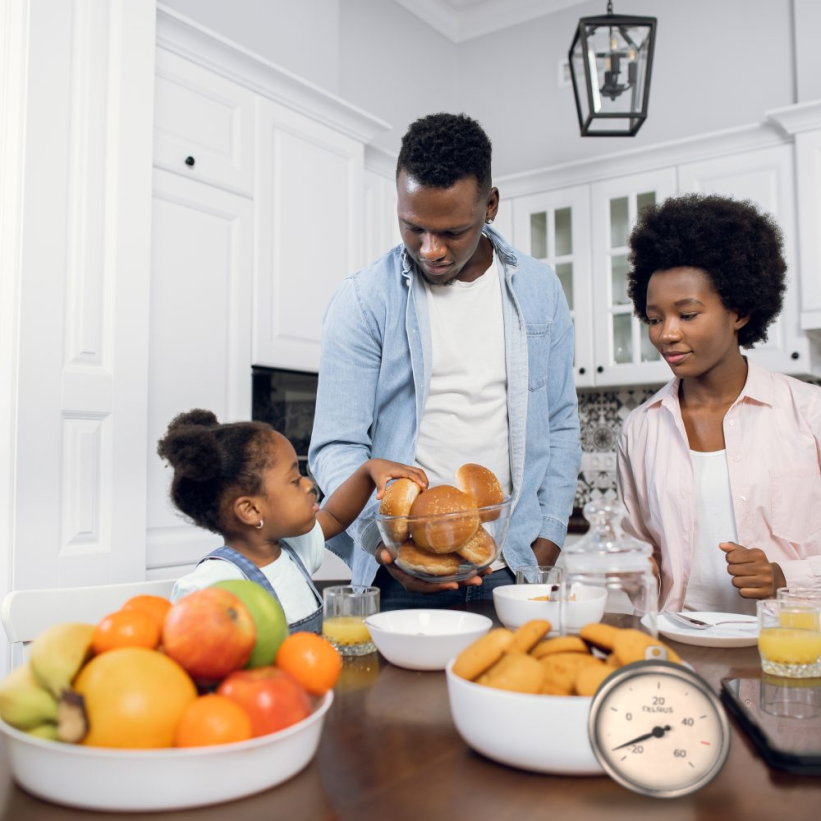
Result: -15 °C
